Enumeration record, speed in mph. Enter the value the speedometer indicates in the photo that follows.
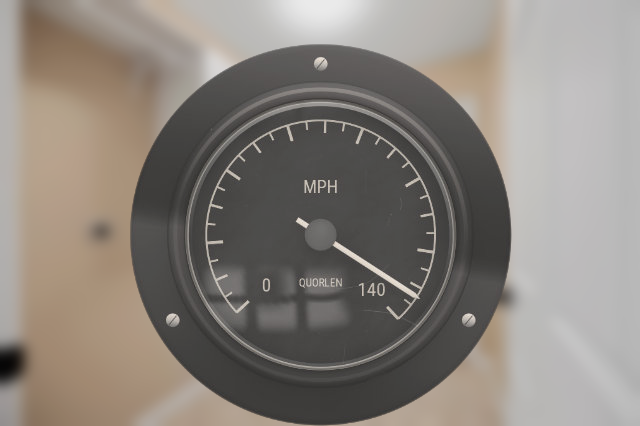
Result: 132.5 mph
